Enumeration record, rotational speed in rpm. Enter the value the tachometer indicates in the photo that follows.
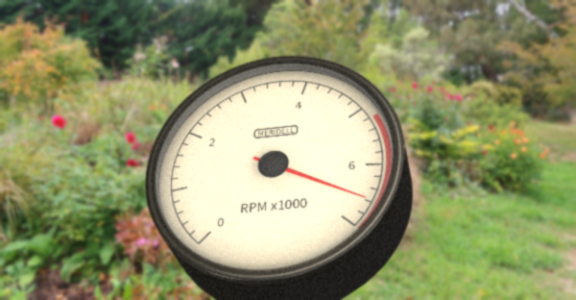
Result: 6600 rpm
